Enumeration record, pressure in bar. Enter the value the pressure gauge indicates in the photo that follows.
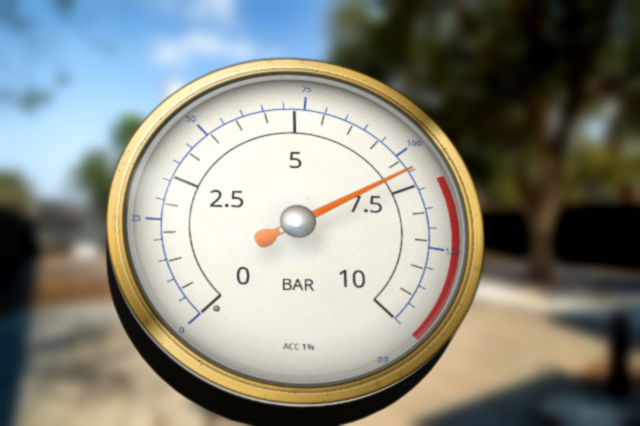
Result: 7.25 bar
